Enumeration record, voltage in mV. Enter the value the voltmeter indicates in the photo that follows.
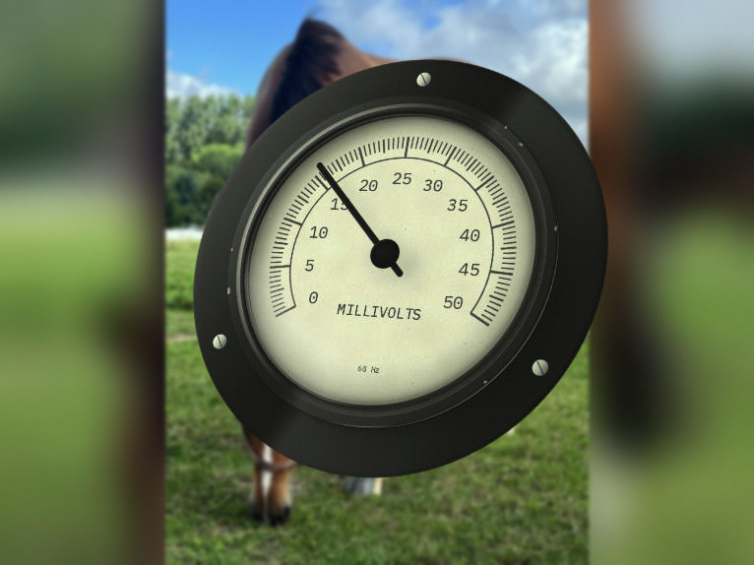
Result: 16 mV
